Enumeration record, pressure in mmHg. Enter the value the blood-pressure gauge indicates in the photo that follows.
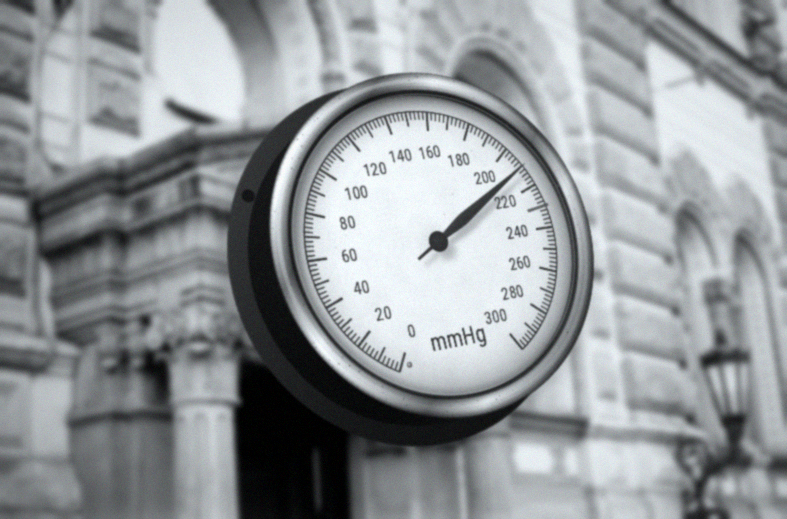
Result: 210 mmHg
